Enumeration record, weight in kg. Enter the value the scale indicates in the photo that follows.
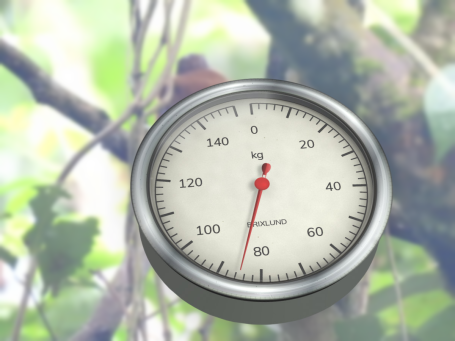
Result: 85 kg
